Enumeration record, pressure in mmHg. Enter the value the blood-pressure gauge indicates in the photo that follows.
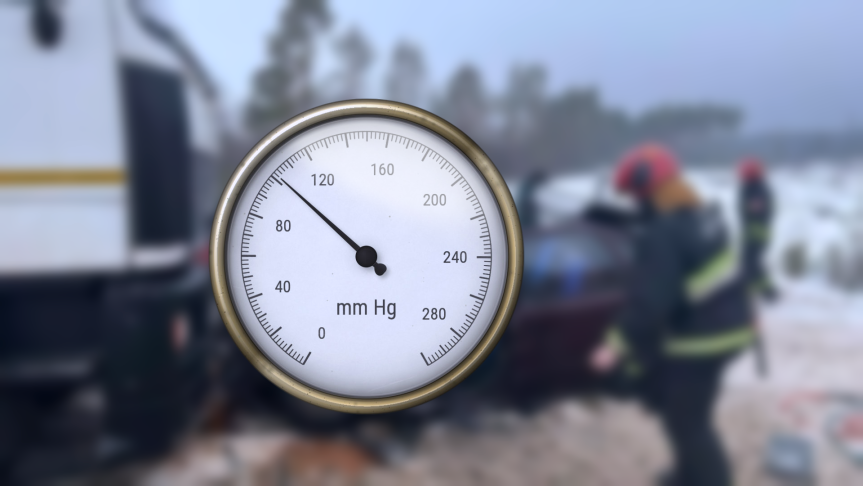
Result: 102 mmHg
